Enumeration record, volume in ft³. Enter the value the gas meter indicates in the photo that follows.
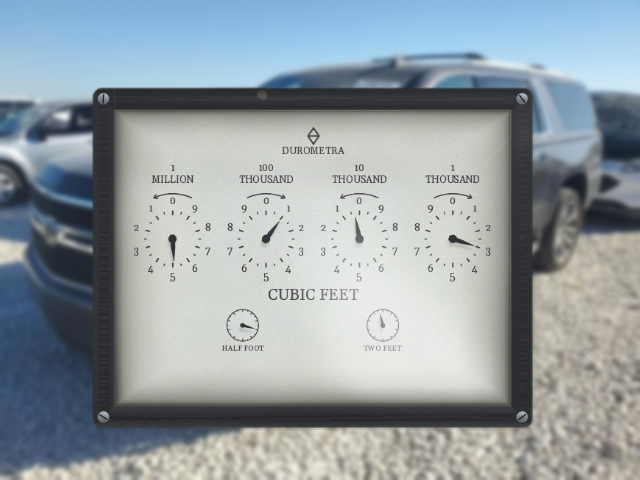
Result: 510300 ft³
